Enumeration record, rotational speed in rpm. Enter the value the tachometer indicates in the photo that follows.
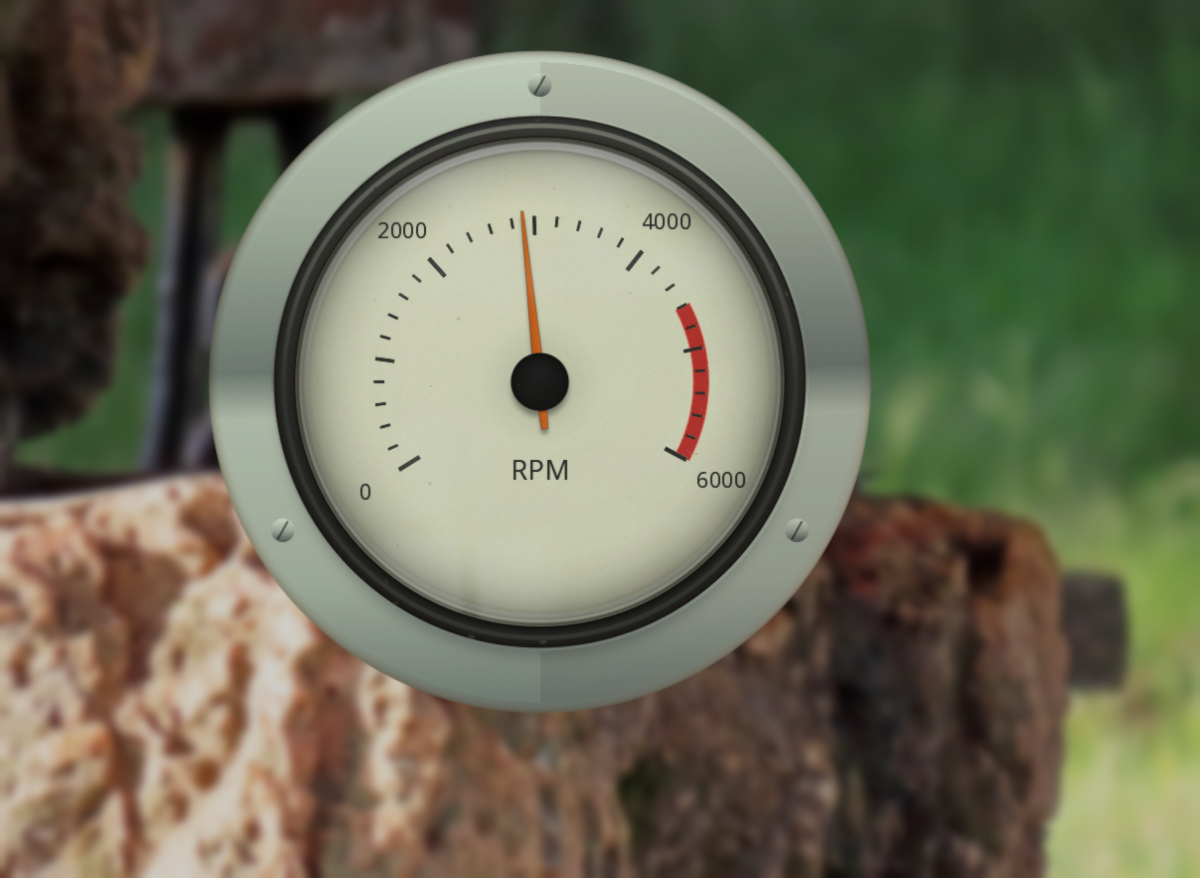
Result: 2900 rpm
